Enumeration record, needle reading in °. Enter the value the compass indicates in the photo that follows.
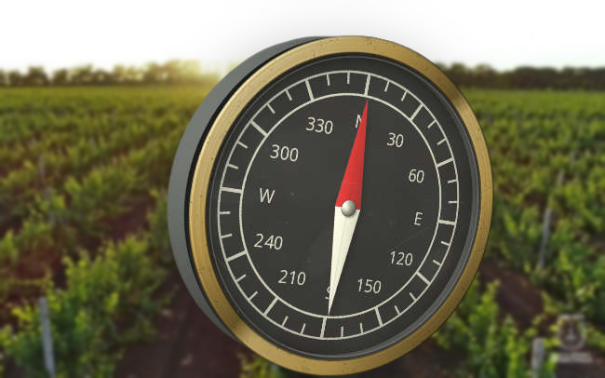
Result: 0 °
